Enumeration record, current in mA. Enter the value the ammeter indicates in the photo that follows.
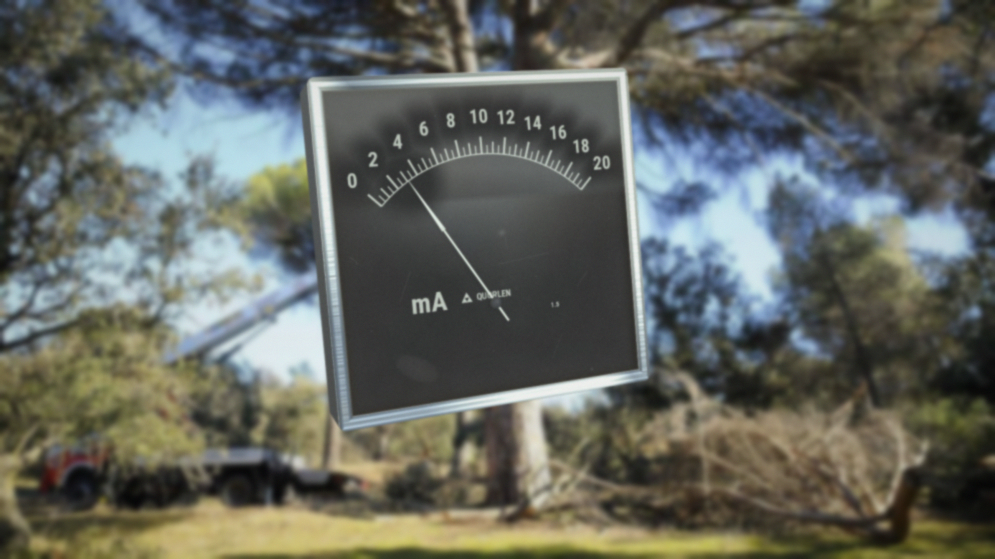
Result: 3 mA
